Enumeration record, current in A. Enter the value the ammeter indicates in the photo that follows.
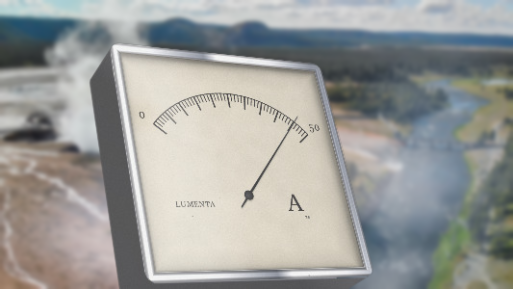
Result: 45 A
